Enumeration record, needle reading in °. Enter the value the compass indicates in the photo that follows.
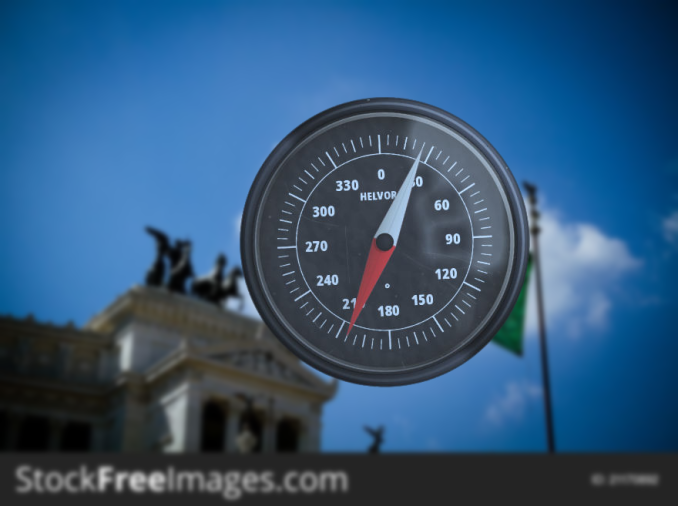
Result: 205 °
